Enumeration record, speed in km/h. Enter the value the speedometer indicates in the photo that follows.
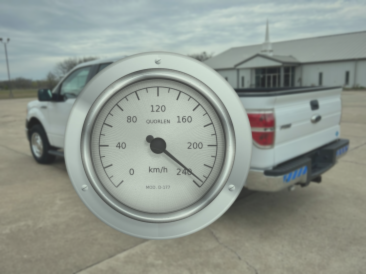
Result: 235 km/h
